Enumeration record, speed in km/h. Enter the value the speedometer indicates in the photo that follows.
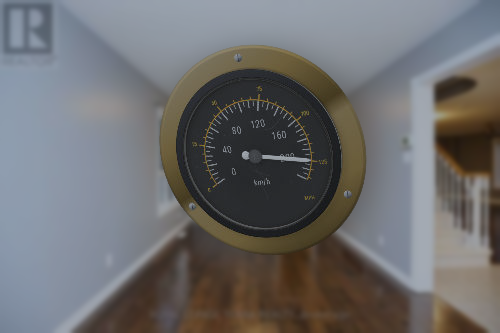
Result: 200 km/h
